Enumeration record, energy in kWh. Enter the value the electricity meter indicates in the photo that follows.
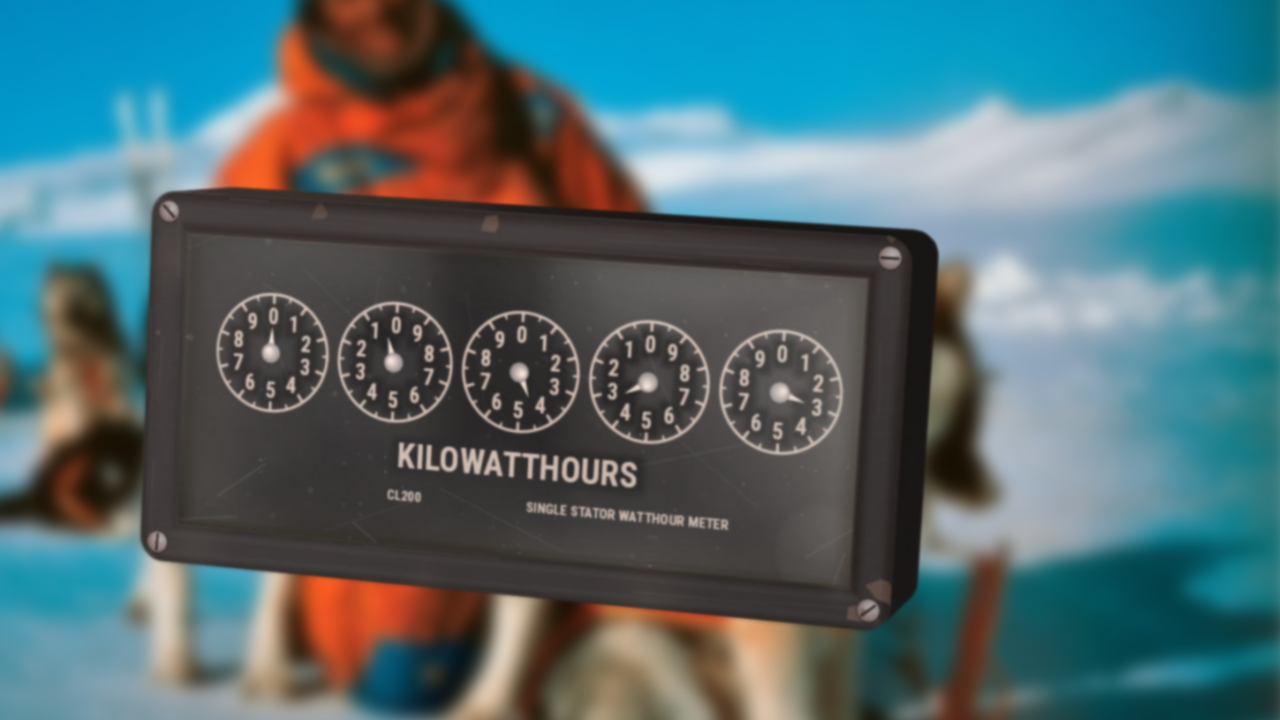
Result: 433 kWh
